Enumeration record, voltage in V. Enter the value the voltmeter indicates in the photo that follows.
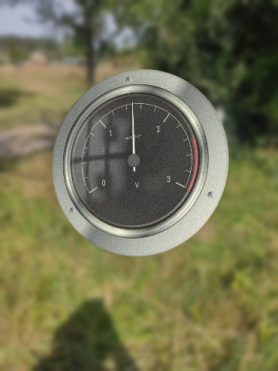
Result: 1.5 V
